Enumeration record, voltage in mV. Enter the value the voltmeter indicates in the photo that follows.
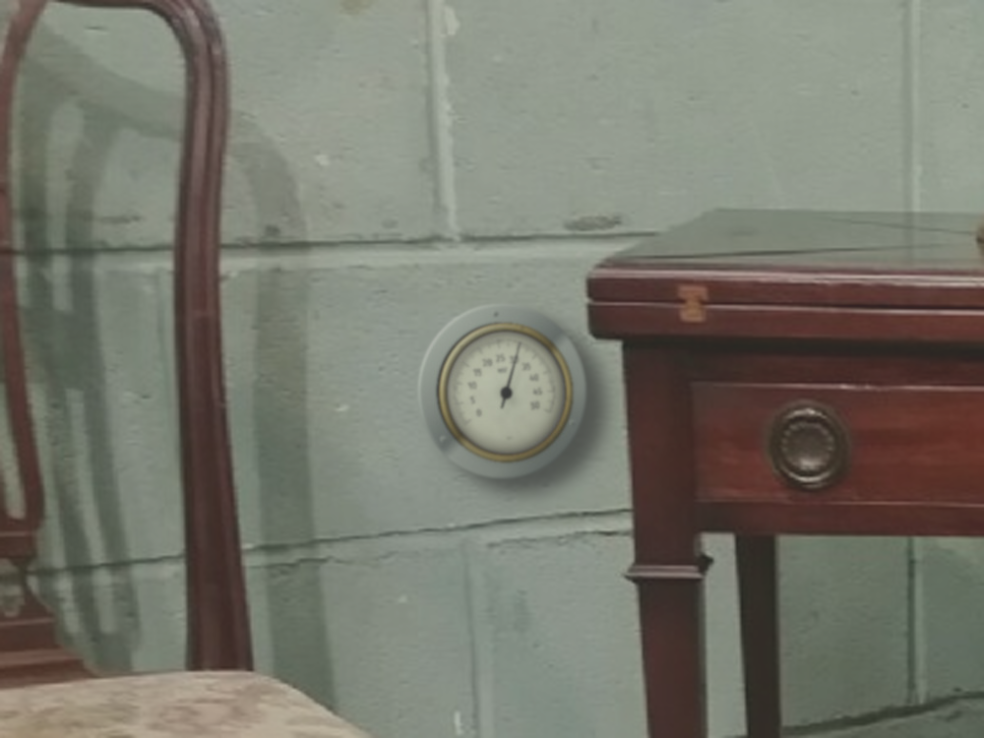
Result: 30 mV
